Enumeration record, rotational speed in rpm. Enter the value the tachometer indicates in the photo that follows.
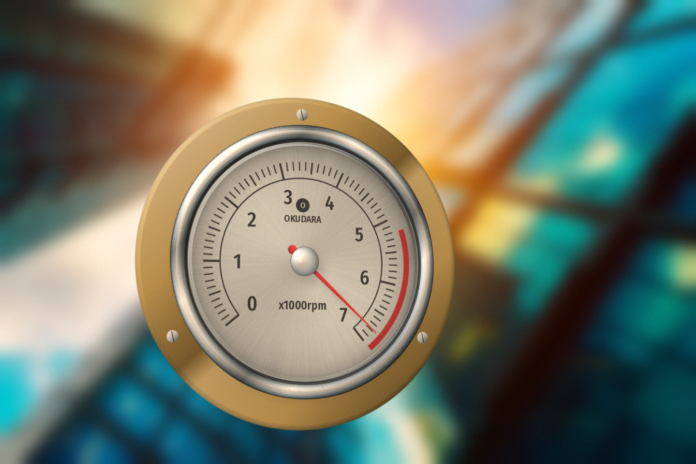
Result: 6800 rpm
